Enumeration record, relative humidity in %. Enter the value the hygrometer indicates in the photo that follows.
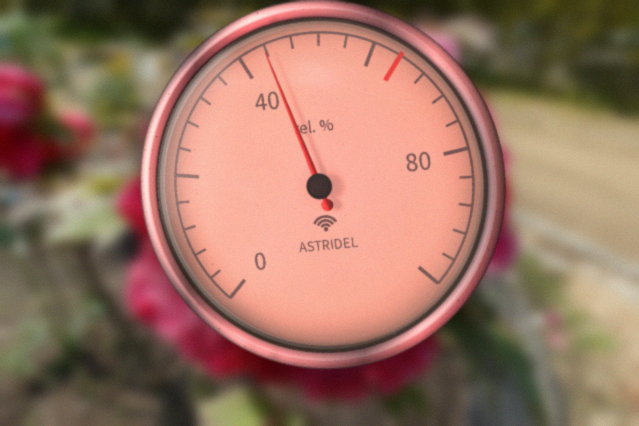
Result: 44 %
